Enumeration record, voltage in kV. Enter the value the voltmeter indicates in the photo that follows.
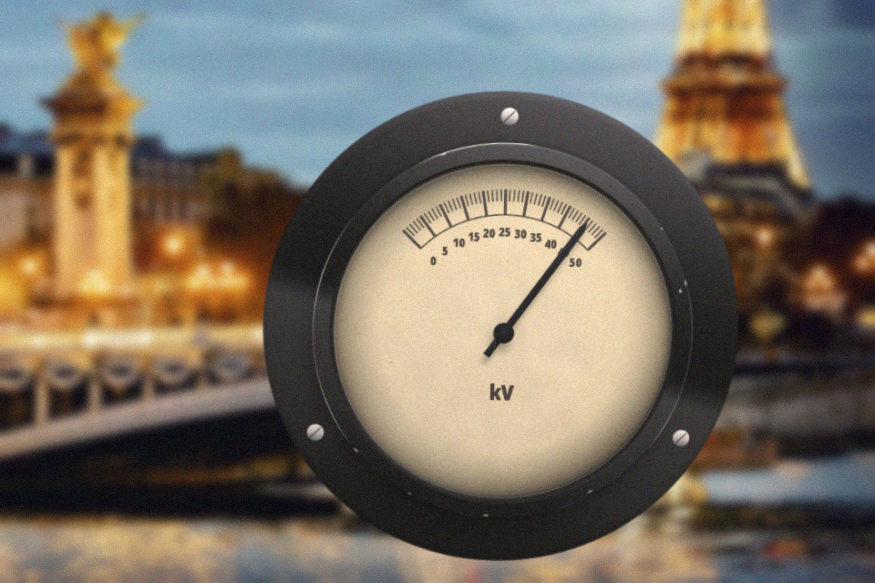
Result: 45 kV
